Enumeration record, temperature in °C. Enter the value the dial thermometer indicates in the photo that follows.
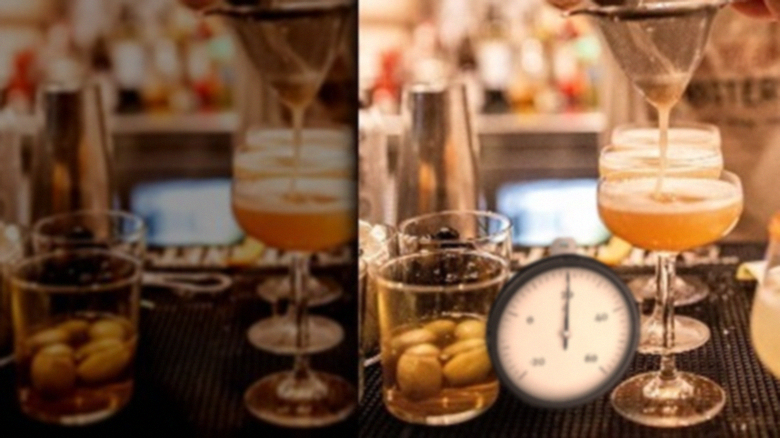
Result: 20 °C
